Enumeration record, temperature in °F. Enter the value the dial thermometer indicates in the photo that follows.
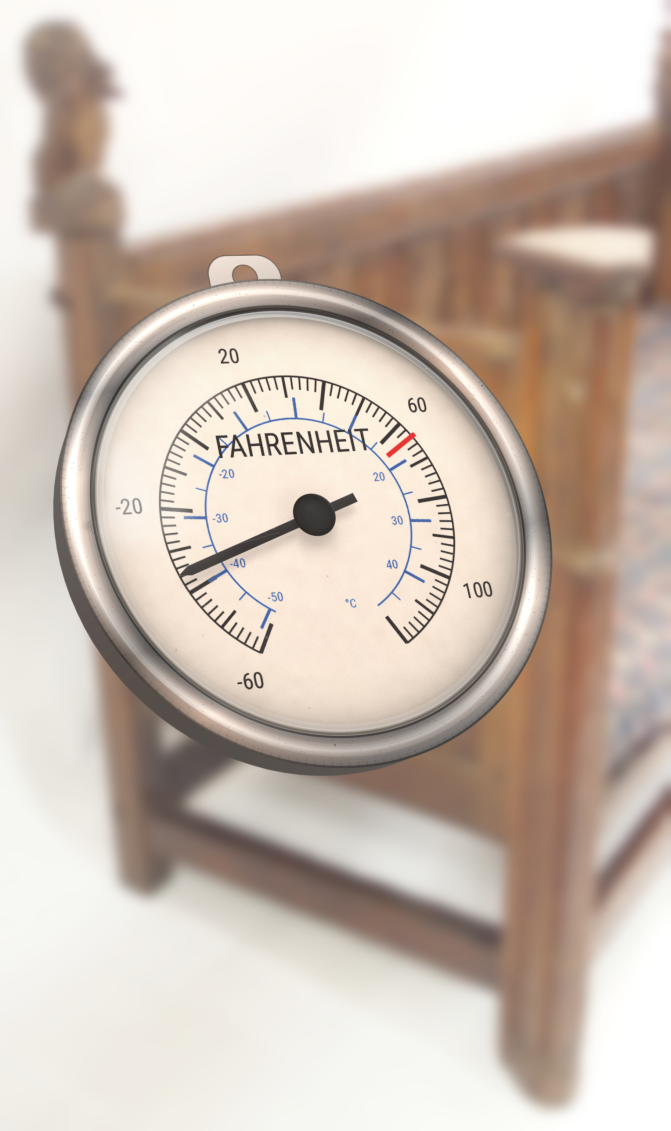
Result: -36 °F
